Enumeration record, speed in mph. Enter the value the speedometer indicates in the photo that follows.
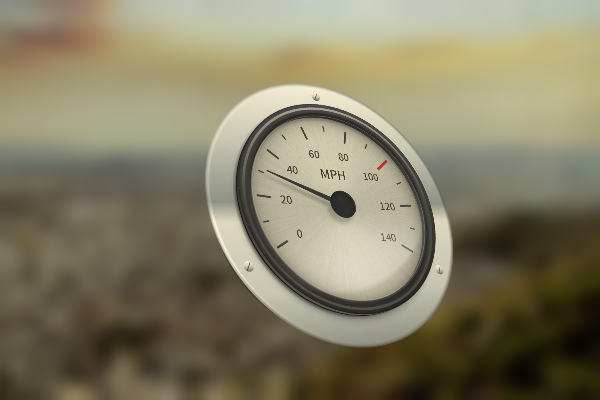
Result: 30 mph
